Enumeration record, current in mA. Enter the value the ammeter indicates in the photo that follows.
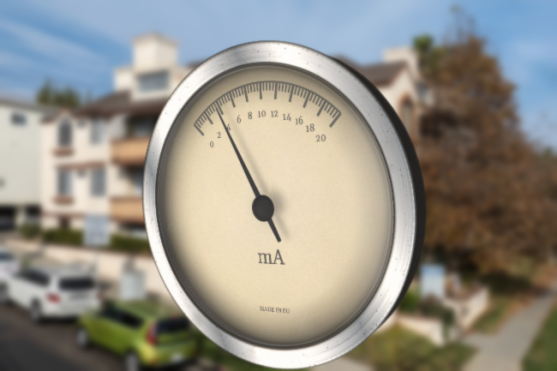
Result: 4 mA
